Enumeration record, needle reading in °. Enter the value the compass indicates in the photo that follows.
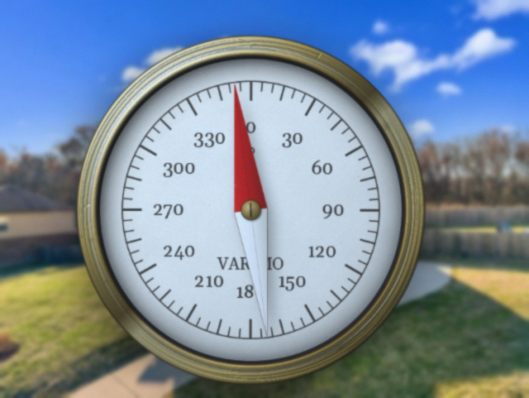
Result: 352.5 °
